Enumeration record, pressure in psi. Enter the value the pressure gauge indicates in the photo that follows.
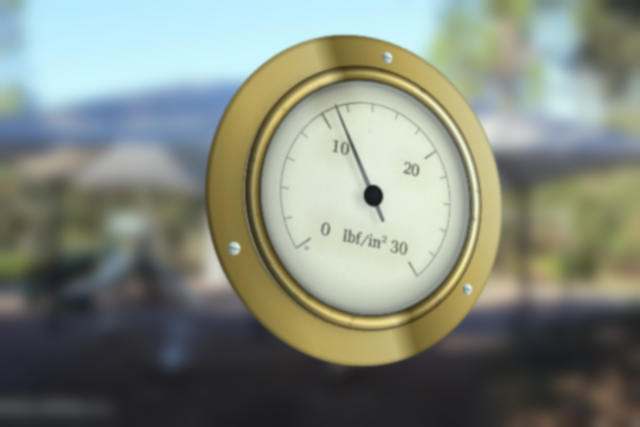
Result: 11 psi
